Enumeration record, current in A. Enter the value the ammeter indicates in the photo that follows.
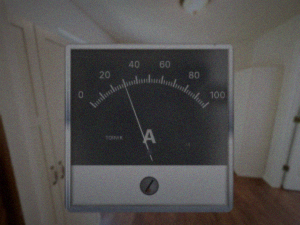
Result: 30 A
